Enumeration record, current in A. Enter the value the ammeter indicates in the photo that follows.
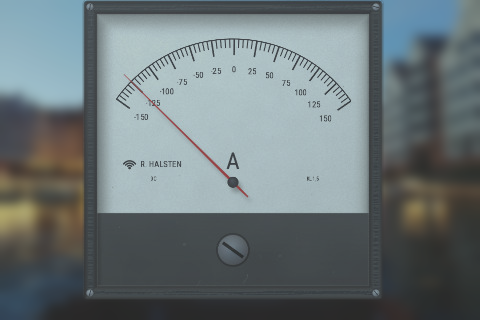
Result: -125 A
